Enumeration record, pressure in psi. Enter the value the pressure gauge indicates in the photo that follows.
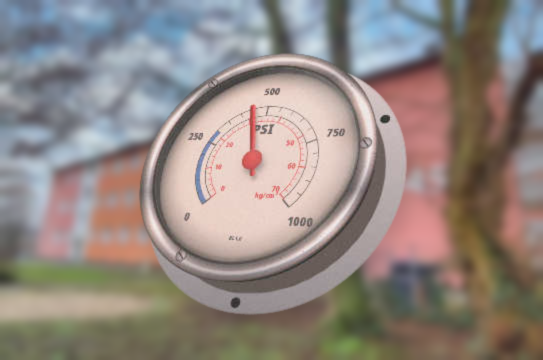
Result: 450 psi
